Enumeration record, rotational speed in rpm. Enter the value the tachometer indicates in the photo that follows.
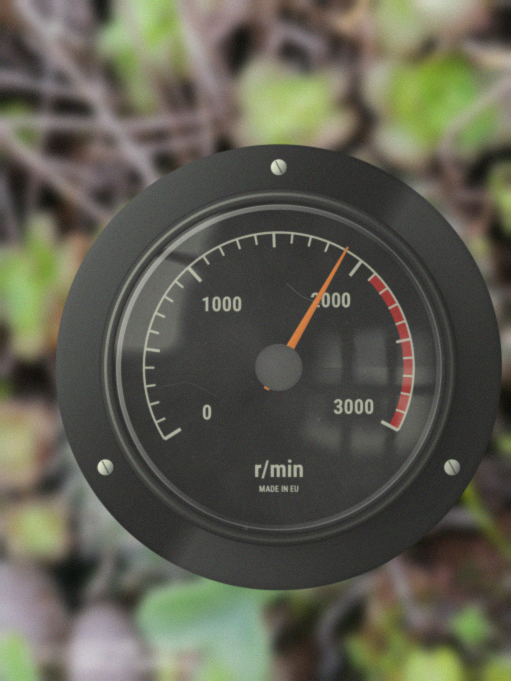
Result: 1900 rpm
